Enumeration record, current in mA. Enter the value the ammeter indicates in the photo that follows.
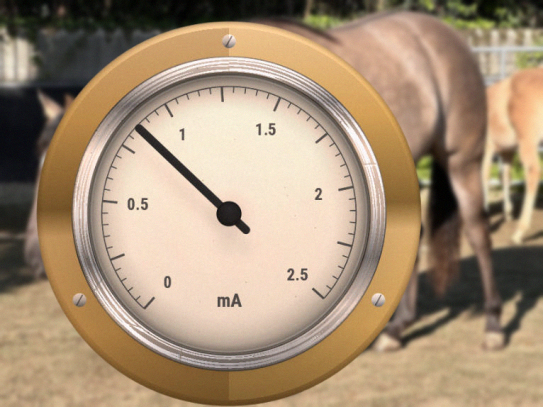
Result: 0.85 mA
